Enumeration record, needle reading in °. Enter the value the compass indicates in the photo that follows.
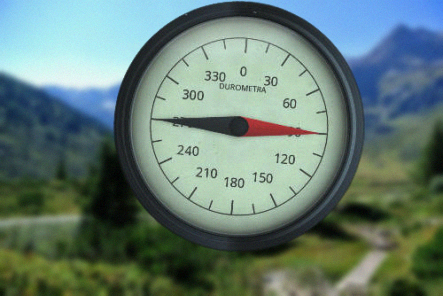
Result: 90 °
